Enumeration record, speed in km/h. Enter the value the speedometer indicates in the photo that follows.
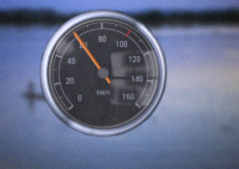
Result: 60 km/h
